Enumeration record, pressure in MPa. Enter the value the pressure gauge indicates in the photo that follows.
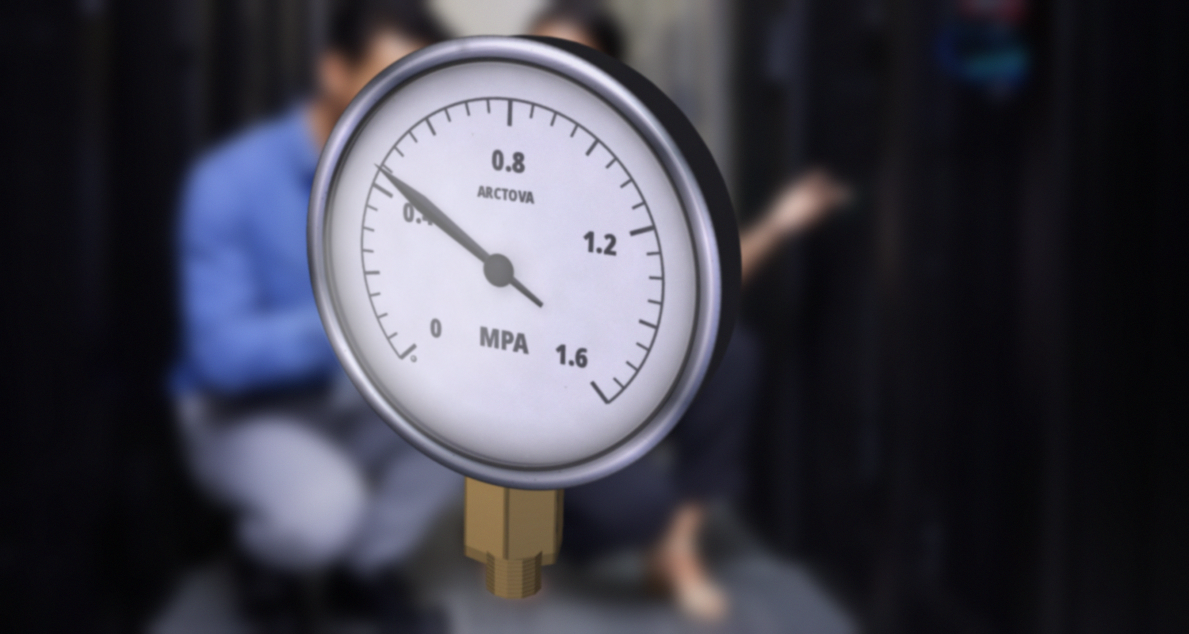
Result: 0.45 MPa
